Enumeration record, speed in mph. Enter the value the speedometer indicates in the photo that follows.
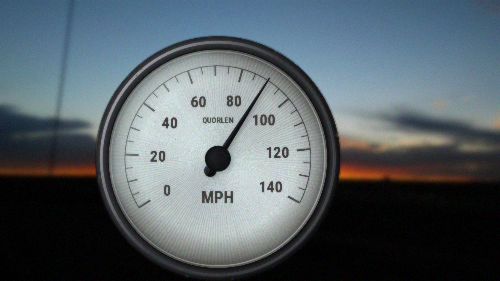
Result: 90 mph
